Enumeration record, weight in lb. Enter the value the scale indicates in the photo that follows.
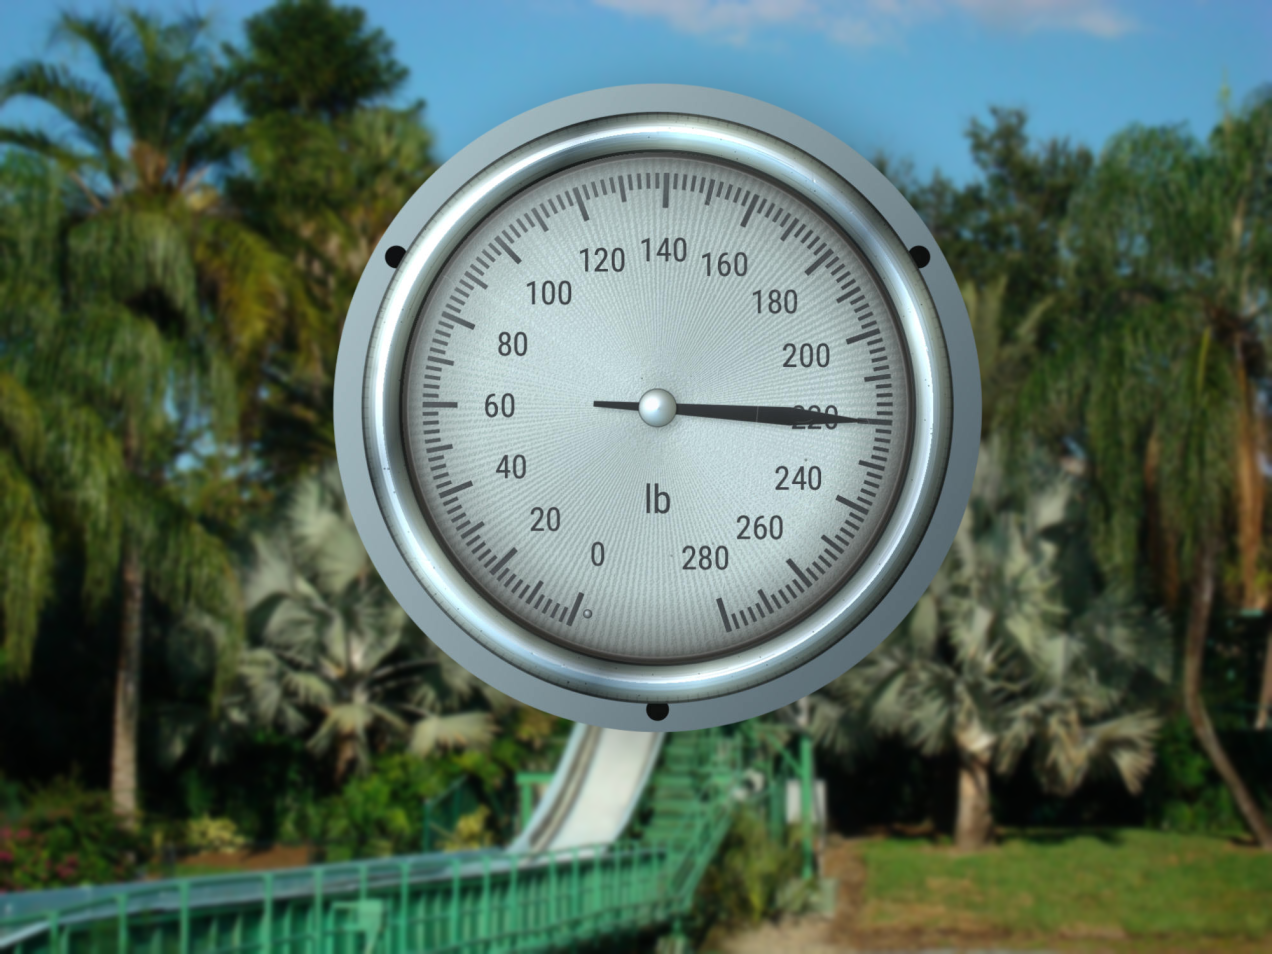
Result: 220 lb
